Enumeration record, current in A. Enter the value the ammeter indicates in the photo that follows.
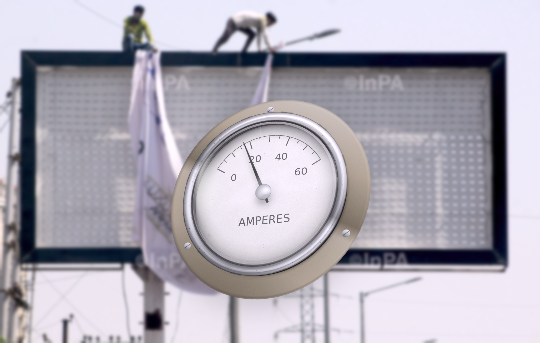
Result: 17.5 A
